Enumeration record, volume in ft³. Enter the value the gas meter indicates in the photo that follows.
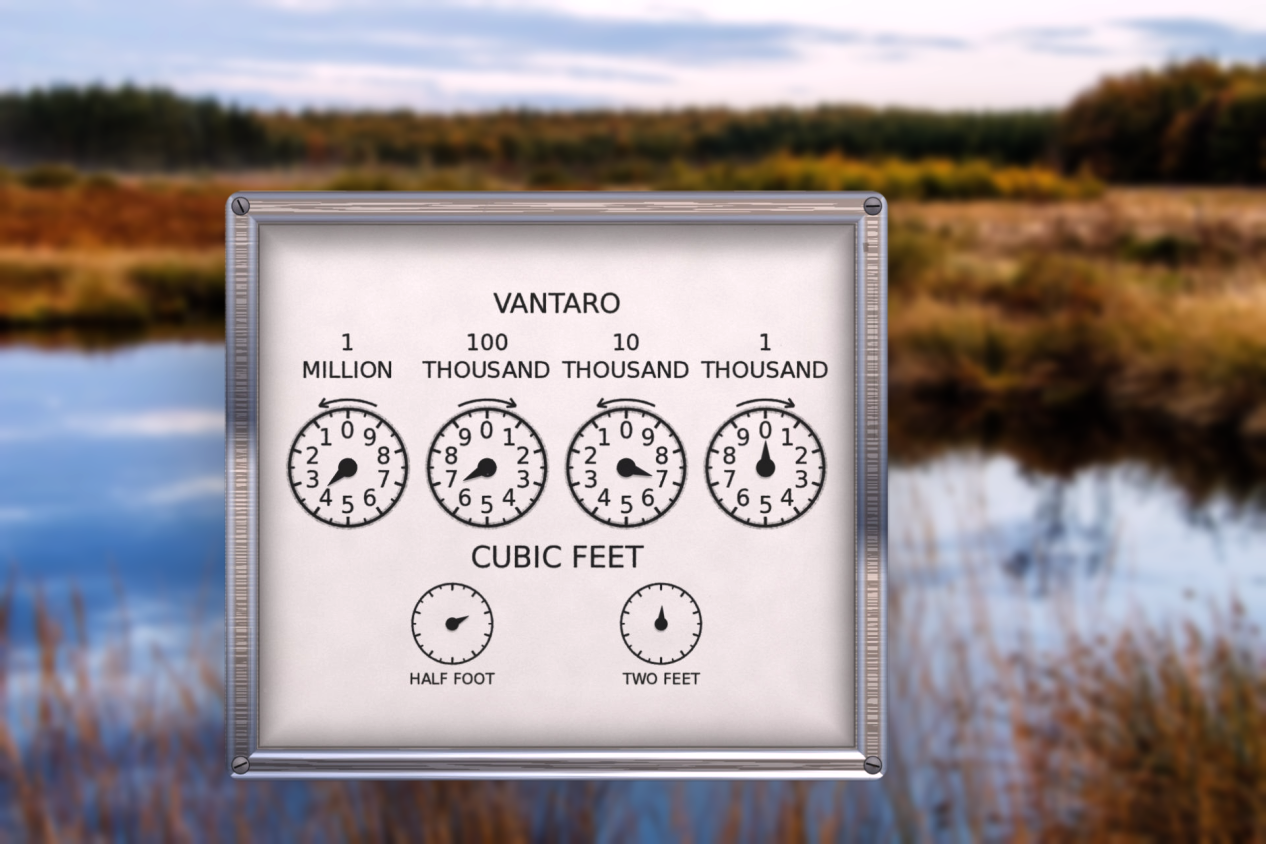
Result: 367000 ft³
